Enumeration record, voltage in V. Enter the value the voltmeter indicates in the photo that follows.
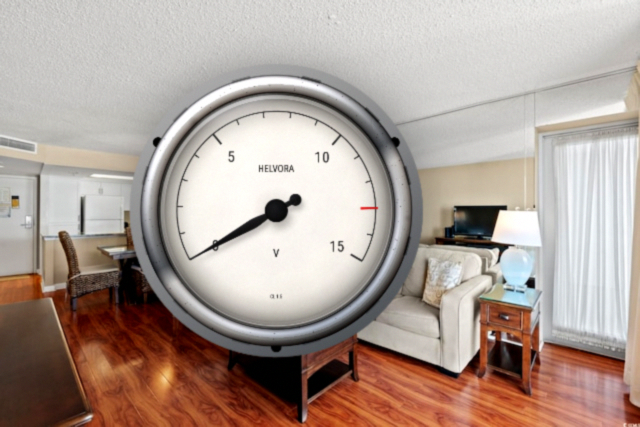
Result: 0 V
